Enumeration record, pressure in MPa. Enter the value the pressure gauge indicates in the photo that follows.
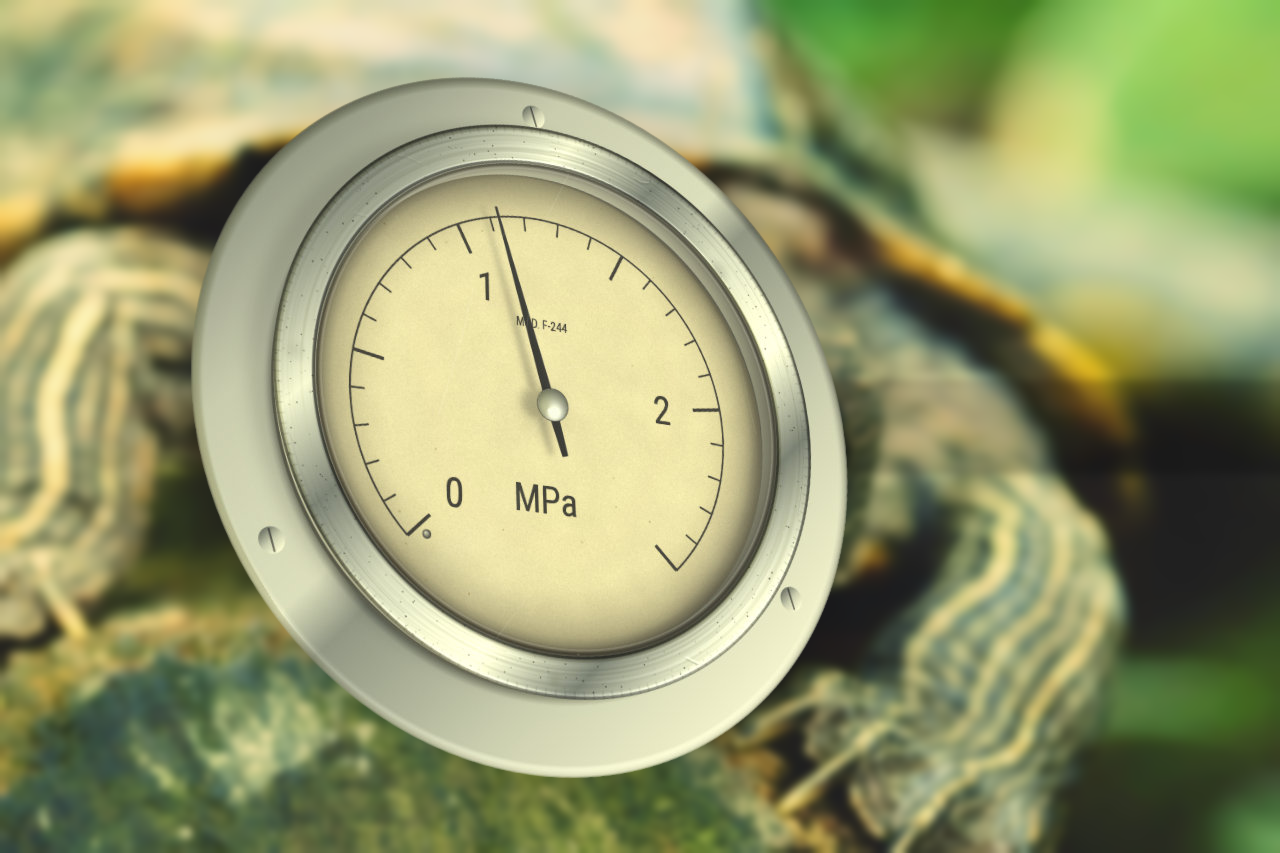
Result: 1.1 MPa
